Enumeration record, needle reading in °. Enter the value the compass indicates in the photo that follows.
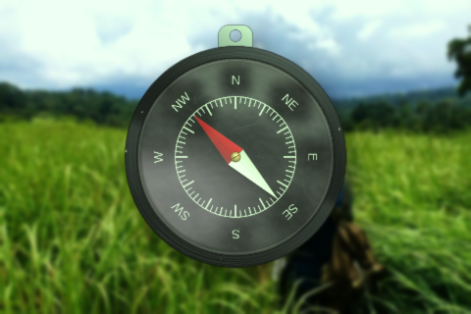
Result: 315 °
